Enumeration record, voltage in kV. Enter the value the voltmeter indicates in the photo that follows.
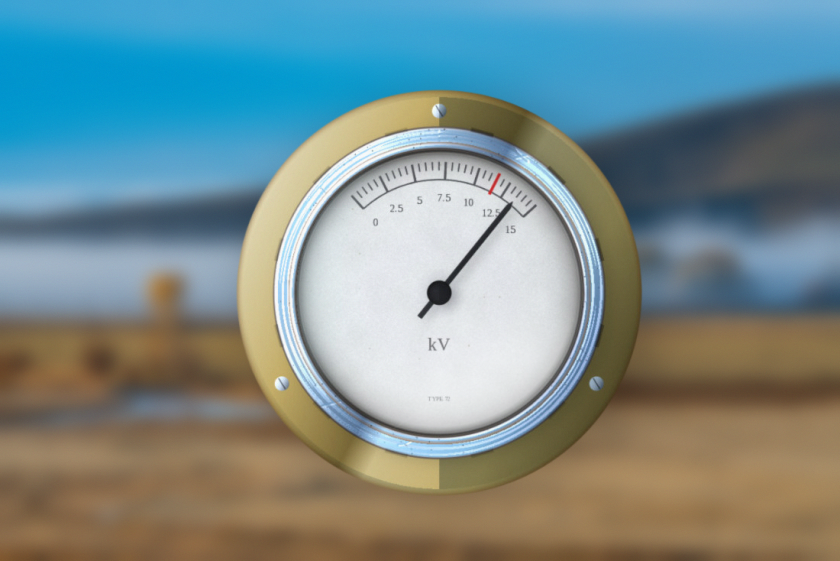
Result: 13.5 kV
